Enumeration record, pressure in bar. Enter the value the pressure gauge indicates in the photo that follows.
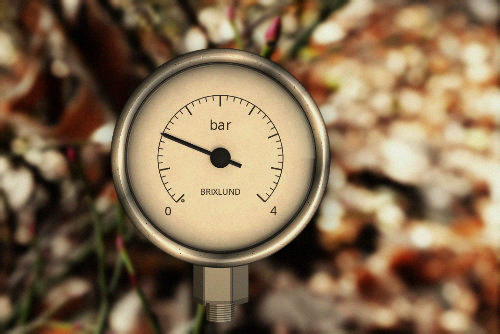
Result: 1 bar
